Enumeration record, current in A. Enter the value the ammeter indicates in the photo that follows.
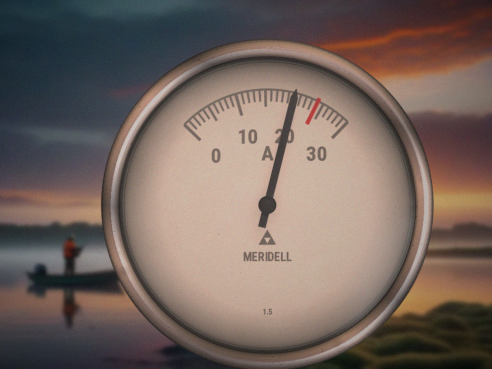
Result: 20 A
